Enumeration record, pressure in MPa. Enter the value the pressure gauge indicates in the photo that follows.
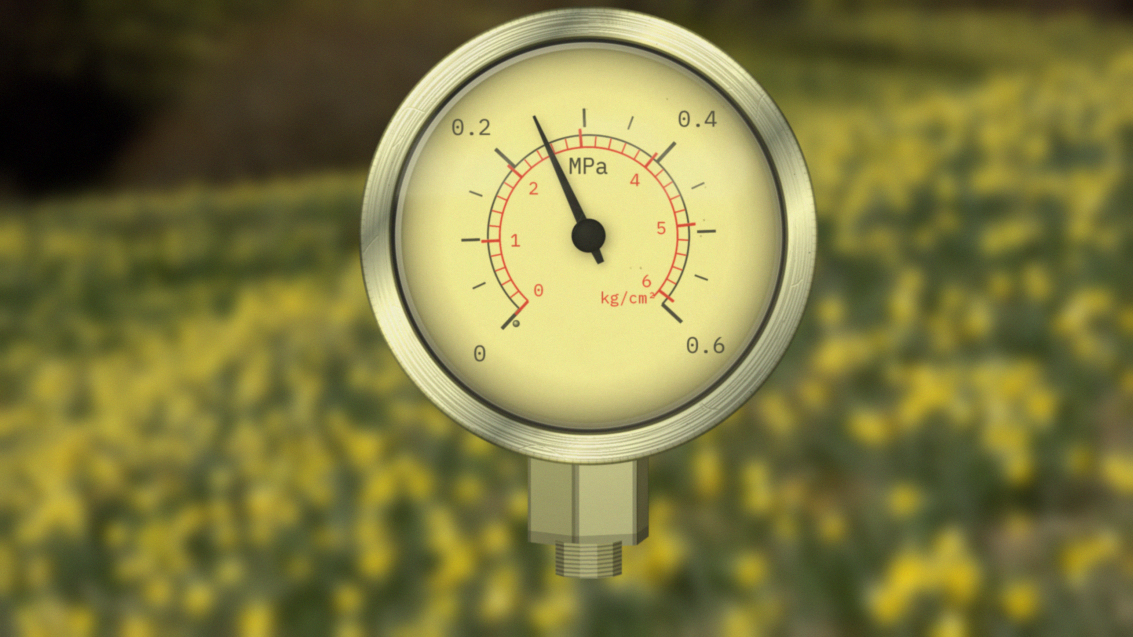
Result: 0.25 MPa
